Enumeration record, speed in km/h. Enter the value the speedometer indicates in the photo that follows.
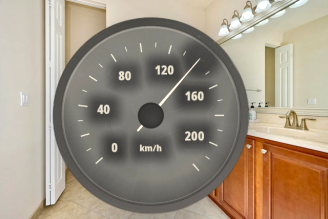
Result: 140 km/h
